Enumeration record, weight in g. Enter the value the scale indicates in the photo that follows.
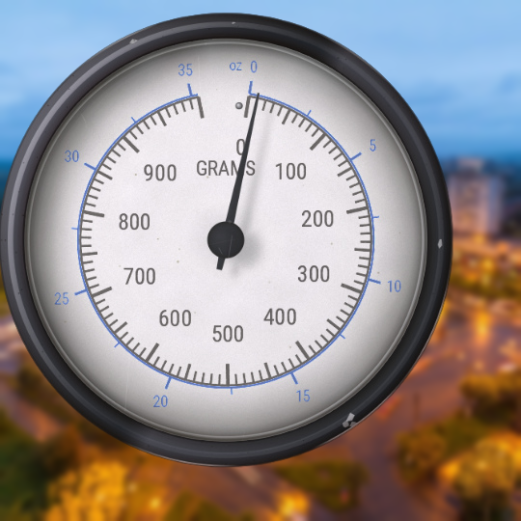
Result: 10 g
